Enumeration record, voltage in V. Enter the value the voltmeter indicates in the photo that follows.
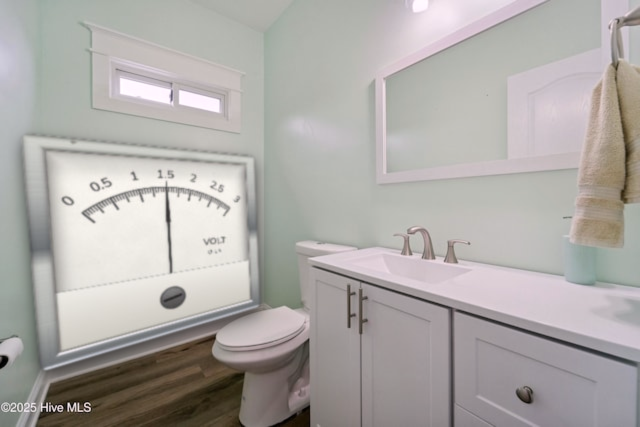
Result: 1.5 V
